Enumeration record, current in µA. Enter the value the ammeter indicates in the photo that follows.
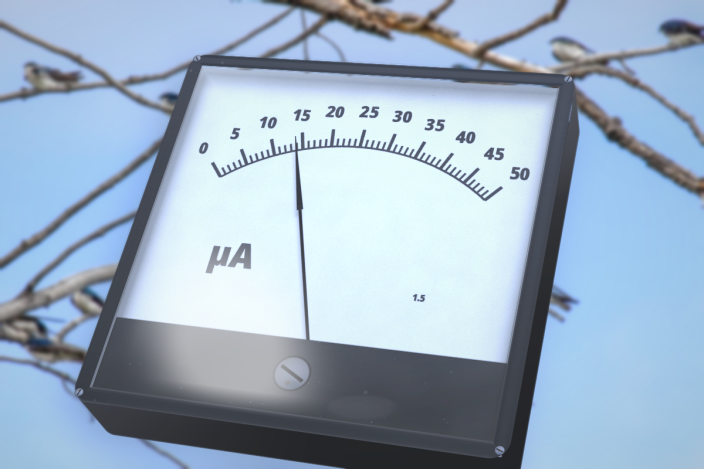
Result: 14 µA
